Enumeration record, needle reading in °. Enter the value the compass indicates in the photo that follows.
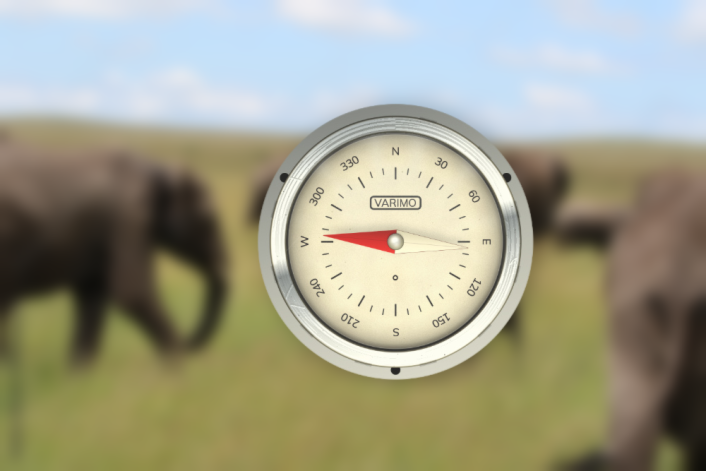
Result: 275 °
